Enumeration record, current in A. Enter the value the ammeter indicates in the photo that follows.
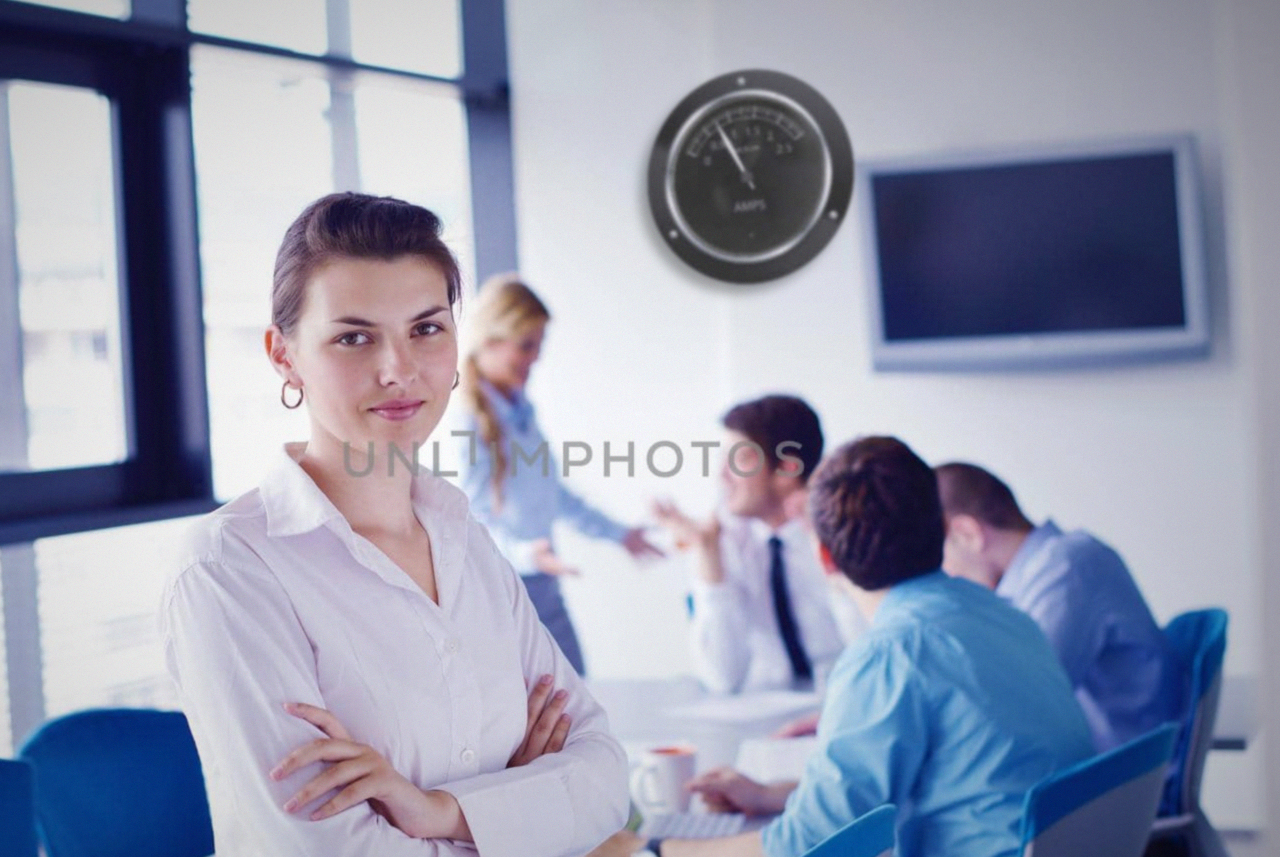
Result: 0.75 A
